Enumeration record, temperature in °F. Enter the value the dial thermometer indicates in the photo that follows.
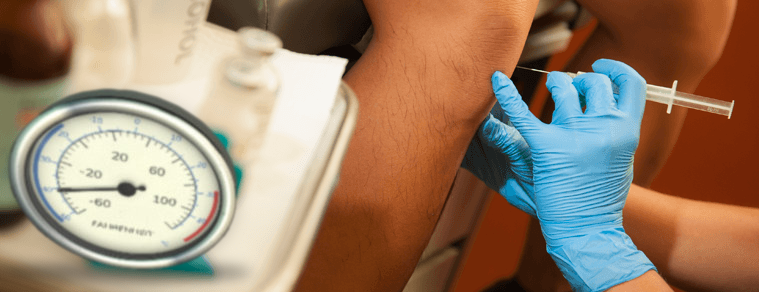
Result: -40 °F
